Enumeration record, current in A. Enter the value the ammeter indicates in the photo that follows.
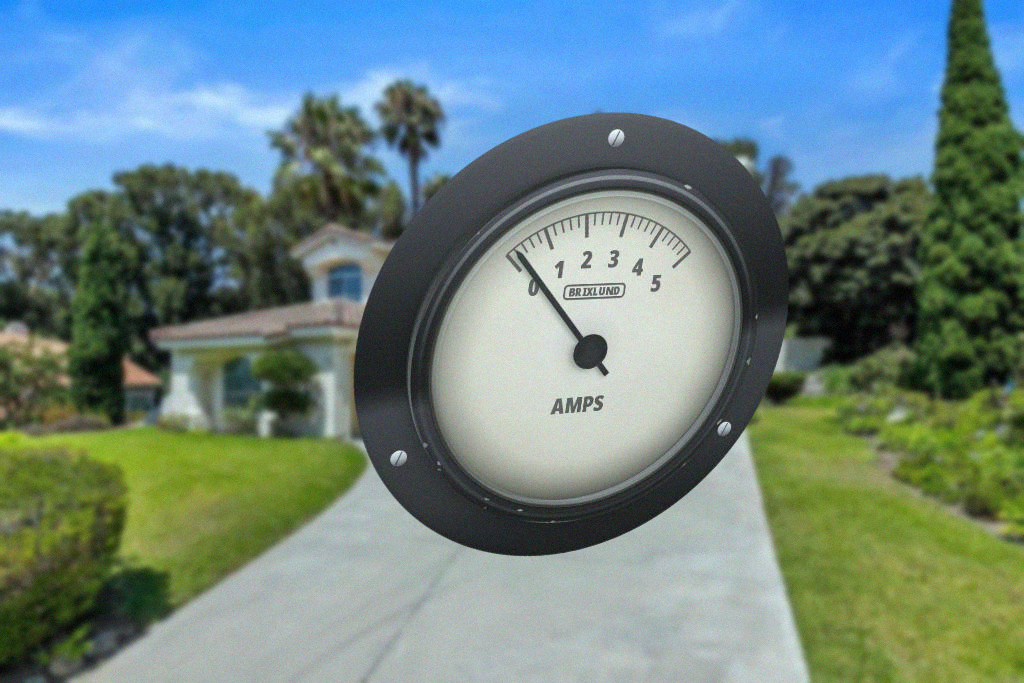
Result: 0.2 A
